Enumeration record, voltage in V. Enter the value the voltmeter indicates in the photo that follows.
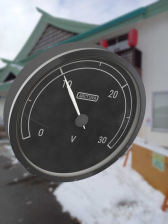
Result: 10 V
